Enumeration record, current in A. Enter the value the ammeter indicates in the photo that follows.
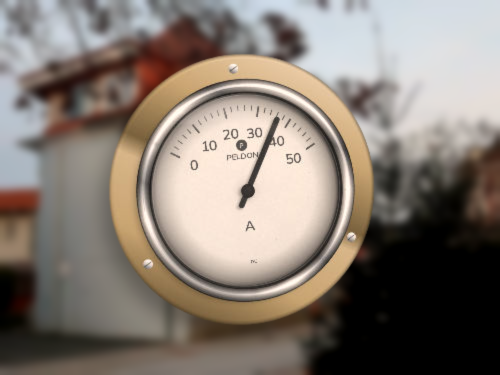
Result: 36 A
